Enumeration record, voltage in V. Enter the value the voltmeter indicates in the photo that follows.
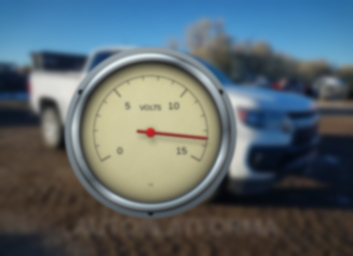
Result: 13.5 V
